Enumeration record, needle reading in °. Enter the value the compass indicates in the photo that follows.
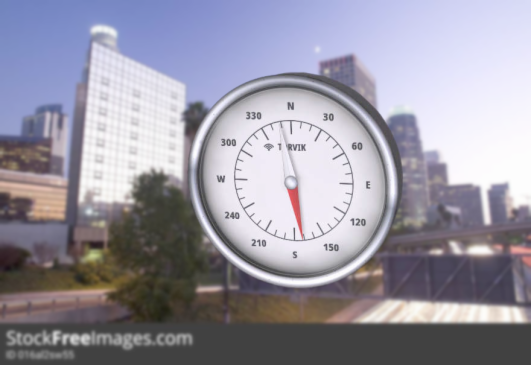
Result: 170 °
